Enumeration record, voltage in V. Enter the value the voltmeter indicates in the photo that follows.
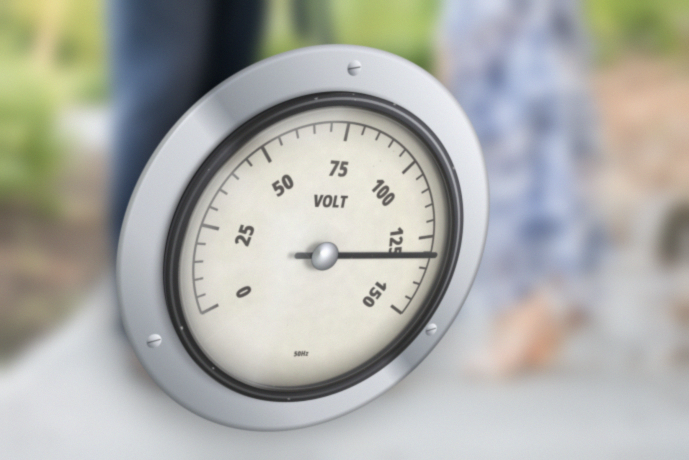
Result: 130 V
